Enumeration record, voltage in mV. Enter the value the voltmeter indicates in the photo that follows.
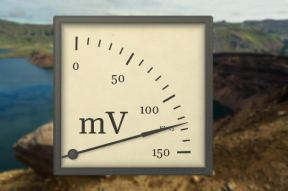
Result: 125 mV
